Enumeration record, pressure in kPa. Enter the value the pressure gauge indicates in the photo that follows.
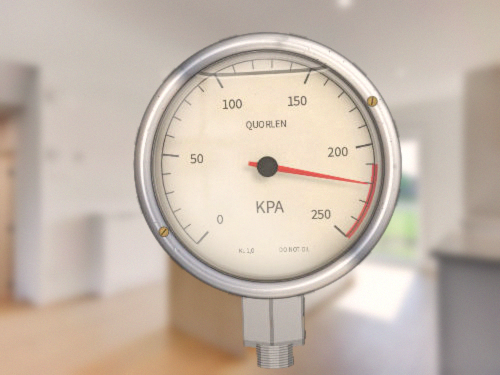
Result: 220 kPa
